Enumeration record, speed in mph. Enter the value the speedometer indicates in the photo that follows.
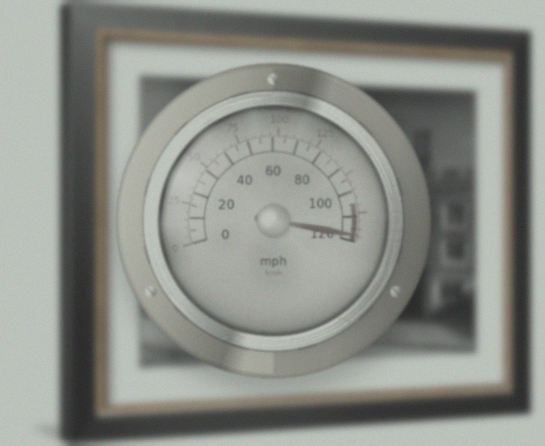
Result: 117.5 mph
